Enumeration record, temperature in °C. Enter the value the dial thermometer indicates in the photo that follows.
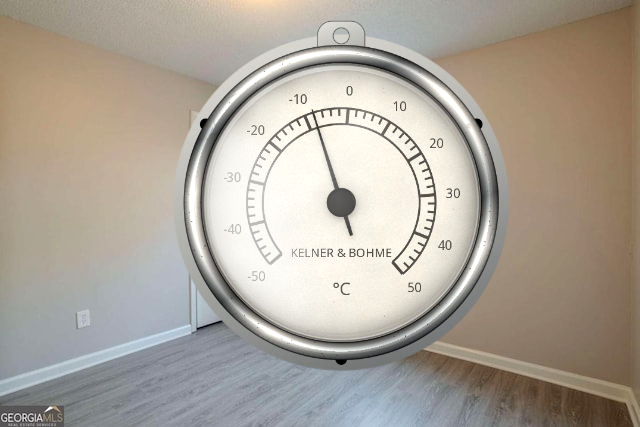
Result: -8 °C
